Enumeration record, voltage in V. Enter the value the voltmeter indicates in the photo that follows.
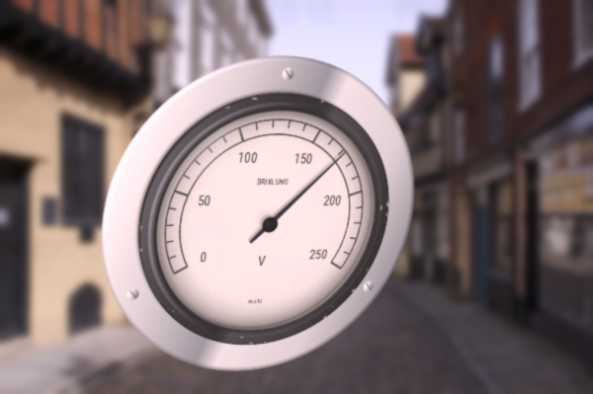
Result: 170 V
